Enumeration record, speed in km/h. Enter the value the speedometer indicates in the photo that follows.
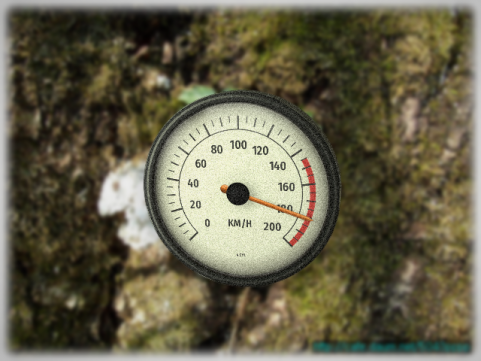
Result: 180 km/h
